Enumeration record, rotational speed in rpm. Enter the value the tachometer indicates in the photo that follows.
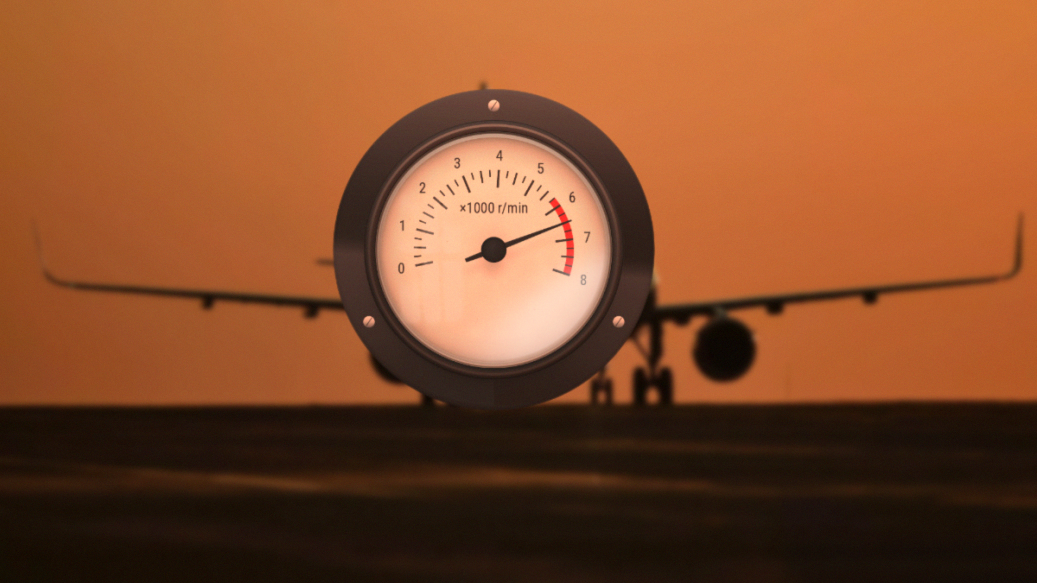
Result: 6500 rpm
